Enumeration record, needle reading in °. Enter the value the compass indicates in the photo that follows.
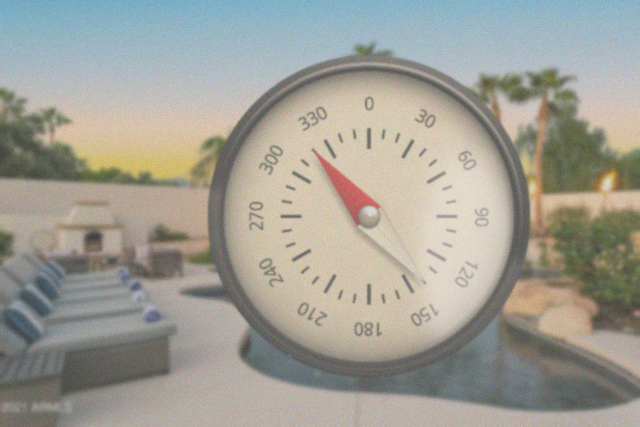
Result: 320 °
